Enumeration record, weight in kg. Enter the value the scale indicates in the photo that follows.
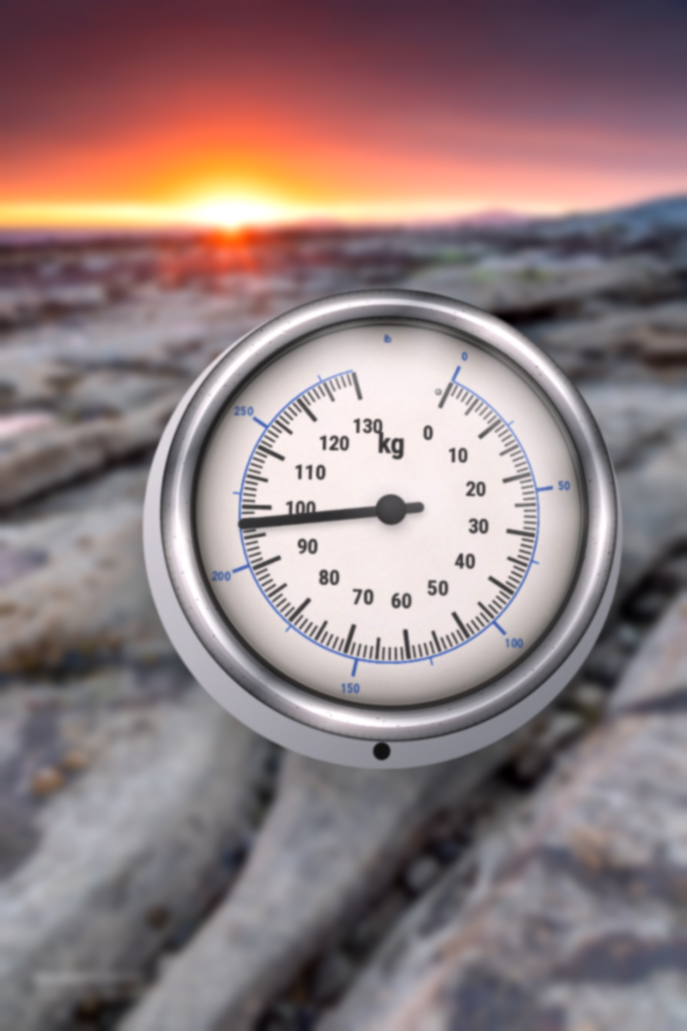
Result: 97 kg
